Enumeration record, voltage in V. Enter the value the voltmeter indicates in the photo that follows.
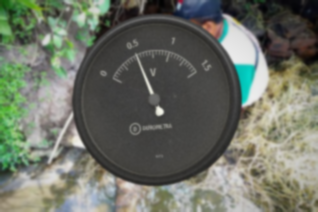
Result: 0.5 V
